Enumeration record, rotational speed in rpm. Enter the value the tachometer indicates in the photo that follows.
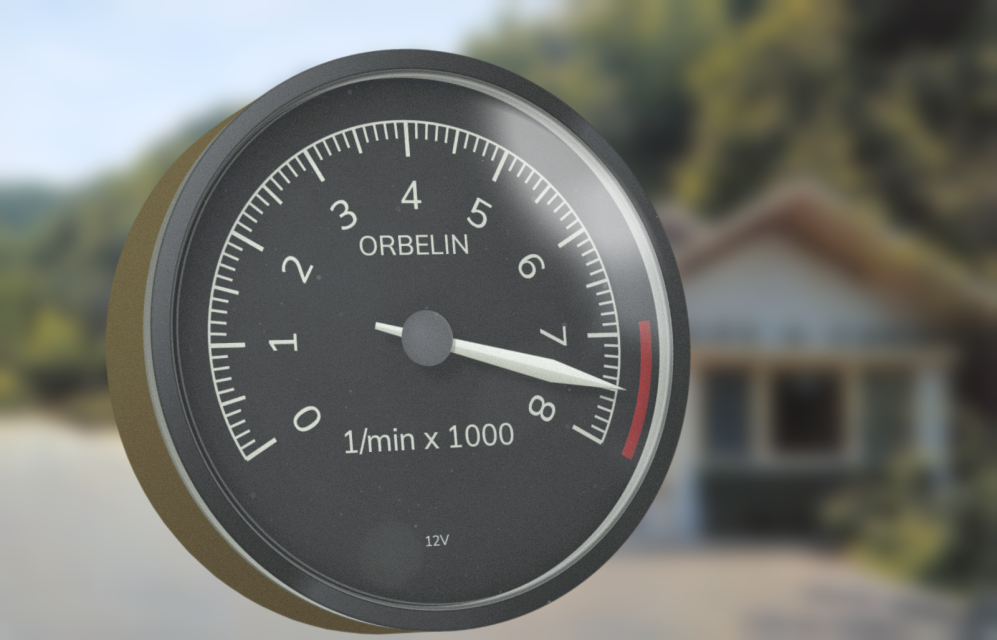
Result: 7500 rpm
